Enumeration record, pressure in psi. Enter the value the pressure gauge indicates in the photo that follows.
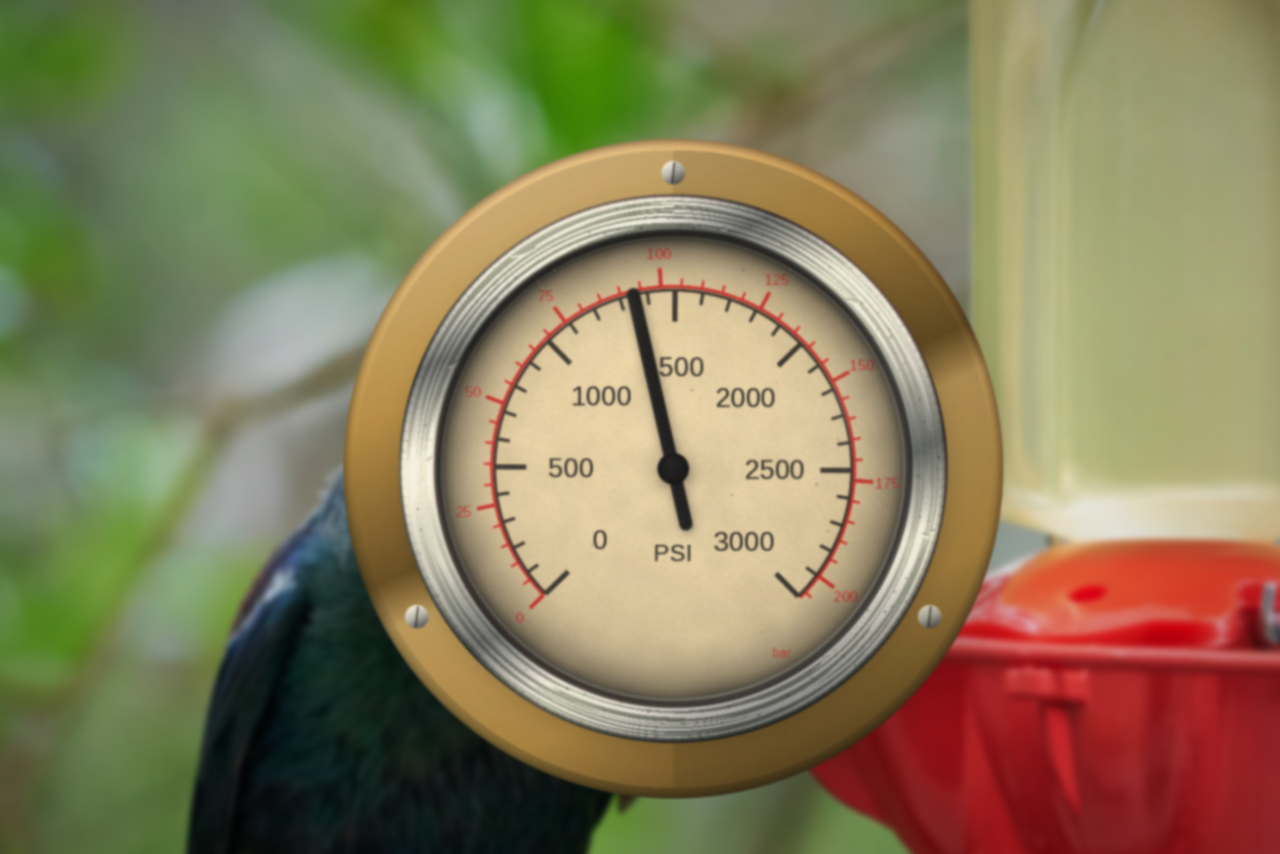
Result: 1350 psi
